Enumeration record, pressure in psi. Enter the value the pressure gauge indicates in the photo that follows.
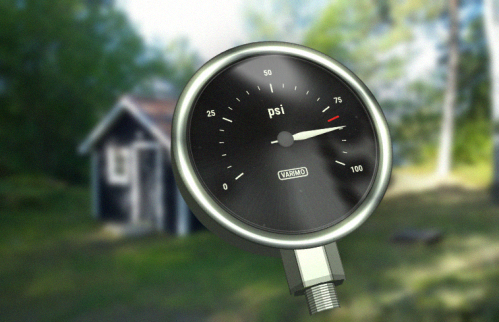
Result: 85 psi
